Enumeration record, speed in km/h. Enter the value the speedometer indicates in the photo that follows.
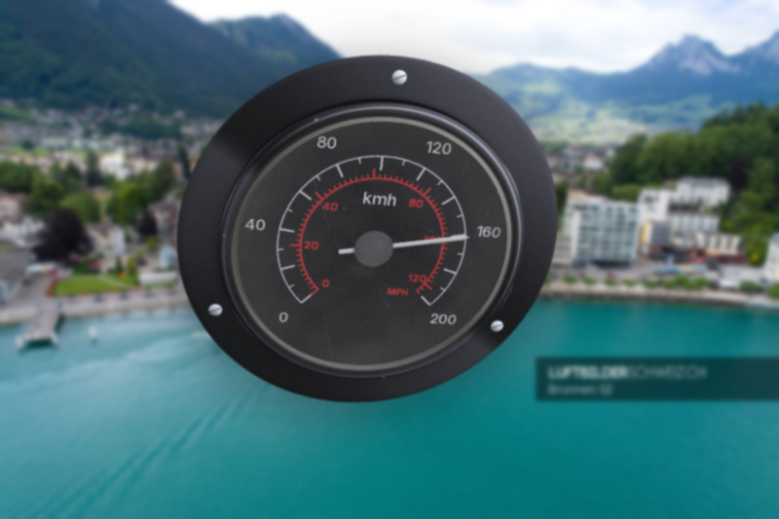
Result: 160 km/h
